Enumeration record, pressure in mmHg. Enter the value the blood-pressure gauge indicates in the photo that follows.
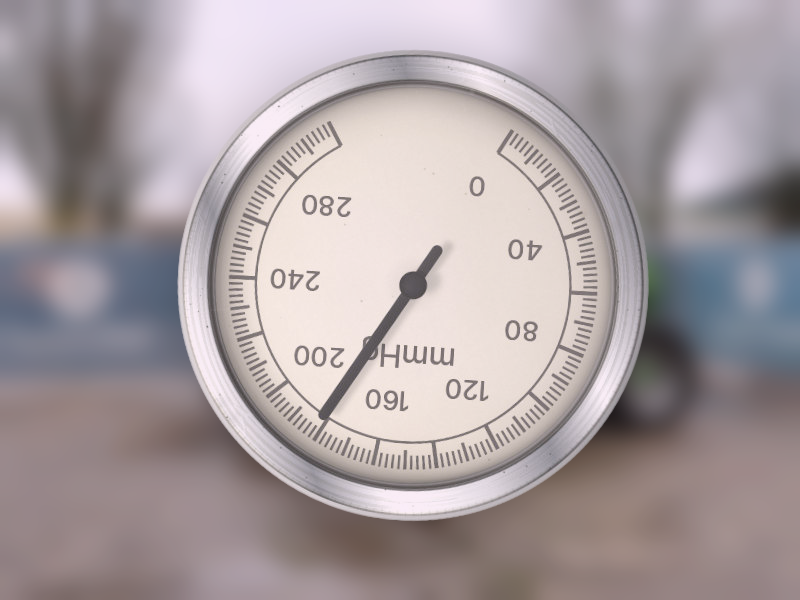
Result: 182 mmHg
